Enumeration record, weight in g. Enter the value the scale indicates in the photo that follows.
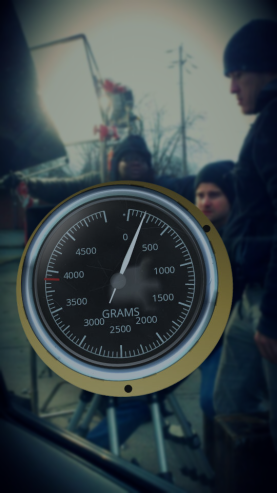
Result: 200 g
